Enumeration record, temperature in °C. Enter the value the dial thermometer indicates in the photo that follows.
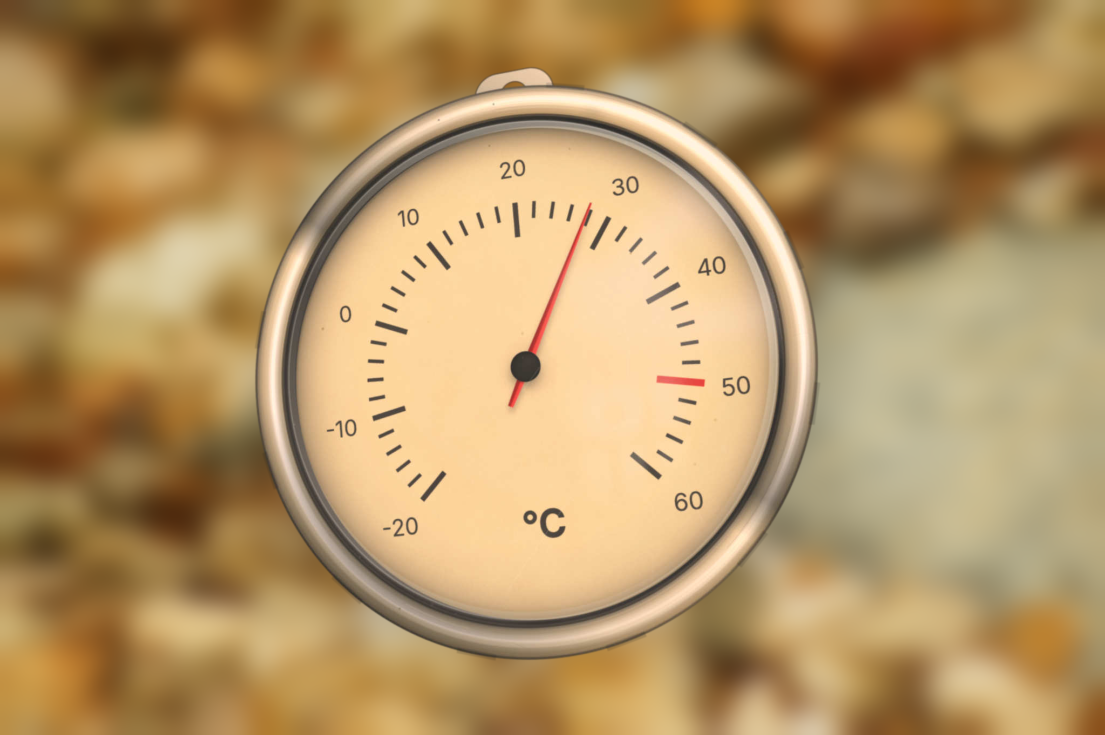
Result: 28 °C
